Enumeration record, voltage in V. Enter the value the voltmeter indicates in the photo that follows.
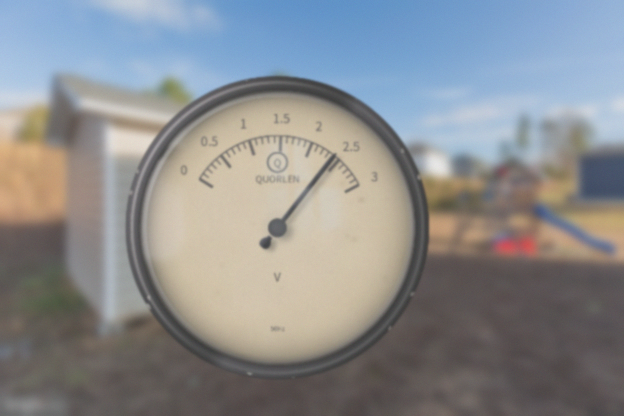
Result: 2.4 V
